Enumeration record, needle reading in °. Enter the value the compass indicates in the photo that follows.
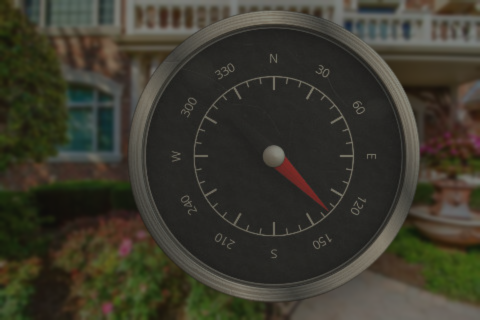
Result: 135 °
